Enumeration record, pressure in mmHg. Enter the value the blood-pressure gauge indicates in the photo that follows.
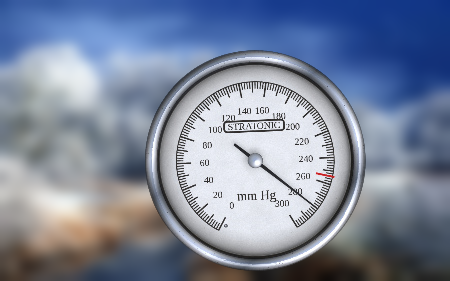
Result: 280 mmHg
